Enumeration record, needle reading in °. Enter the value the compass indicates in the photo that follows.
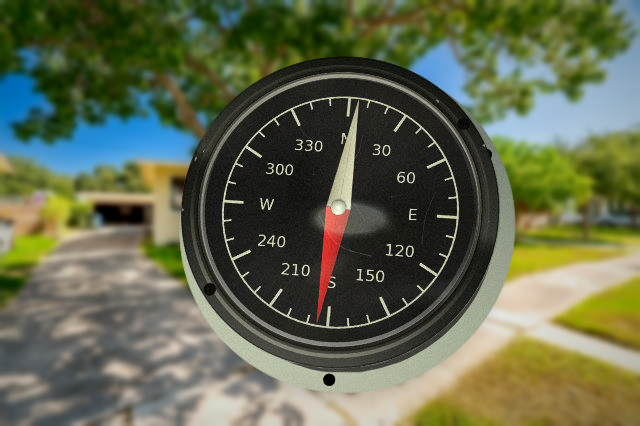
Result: 185 °
